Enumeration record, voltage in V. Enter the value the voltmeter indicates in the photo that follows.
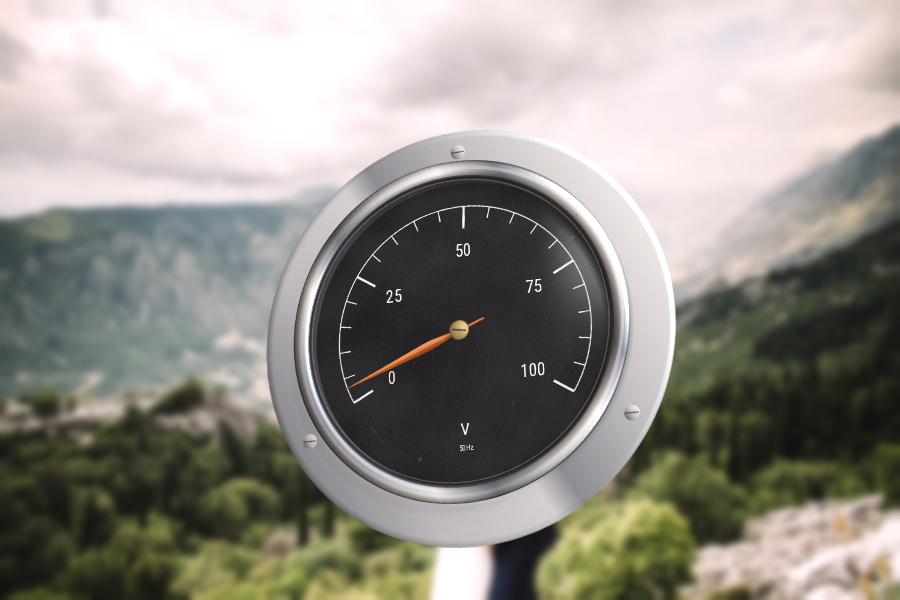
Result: 2.5 V
